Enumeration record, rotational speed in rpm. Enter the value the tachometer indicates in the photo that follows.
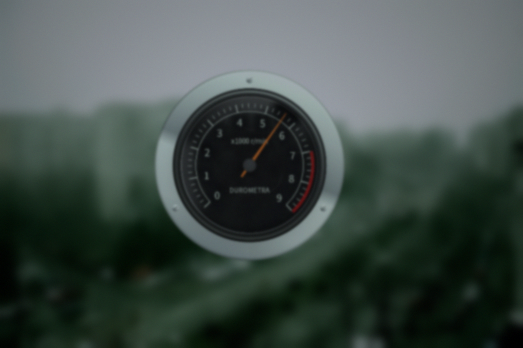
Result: 5600 rpm
